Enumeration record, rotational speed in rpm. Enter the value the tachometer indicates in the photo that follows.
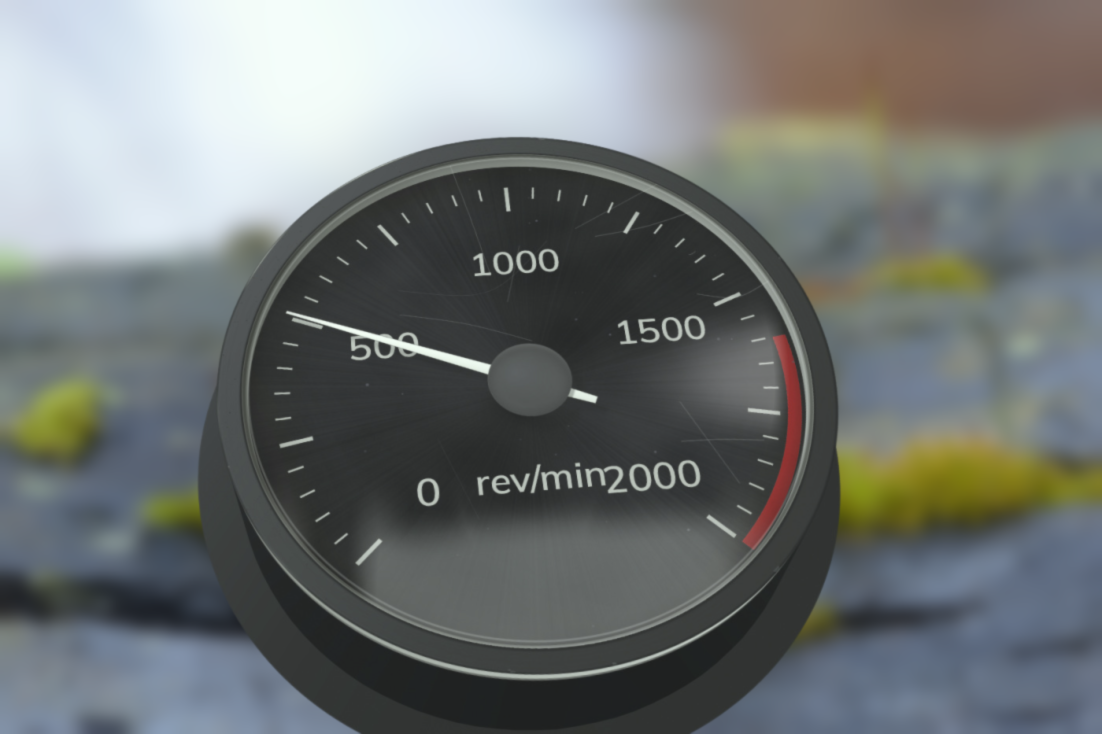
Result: 500 rpm
